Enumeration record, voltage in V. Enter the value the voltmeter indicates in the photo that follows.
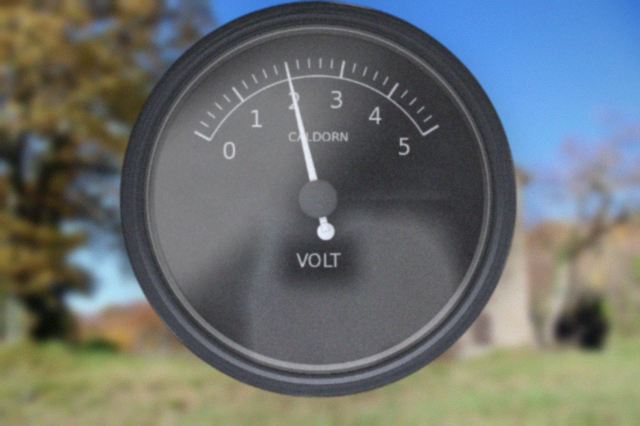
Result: 2 V
